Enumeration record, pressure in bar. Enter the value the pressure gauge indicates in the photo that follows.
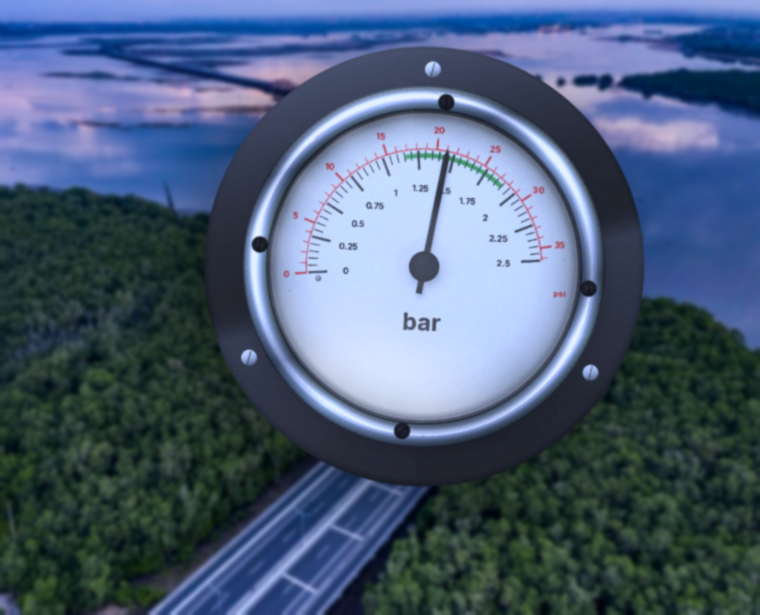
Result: 1.45 bar
